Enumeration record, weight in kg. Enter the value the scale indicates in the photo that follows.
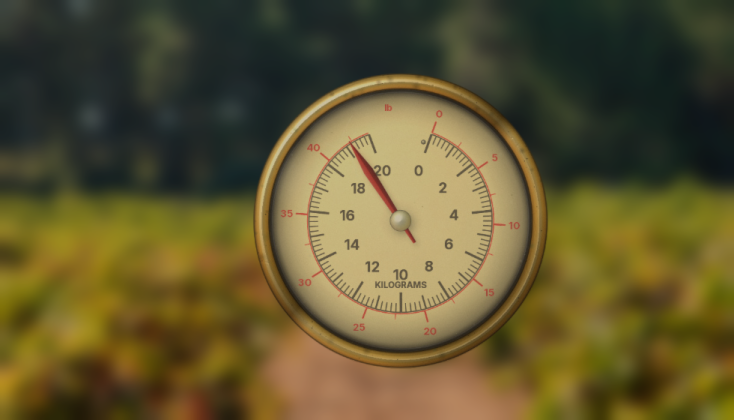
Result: 19.2 kg
